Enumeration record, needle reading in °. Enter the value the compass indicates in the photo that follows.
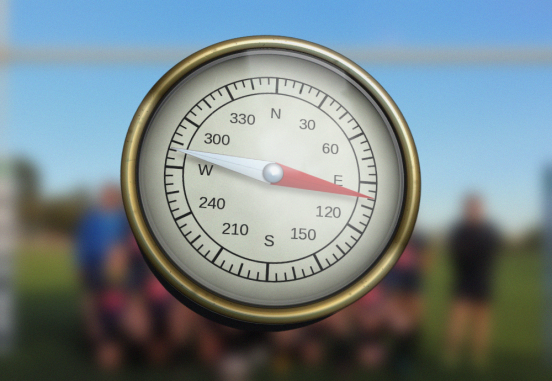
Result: 100 °
